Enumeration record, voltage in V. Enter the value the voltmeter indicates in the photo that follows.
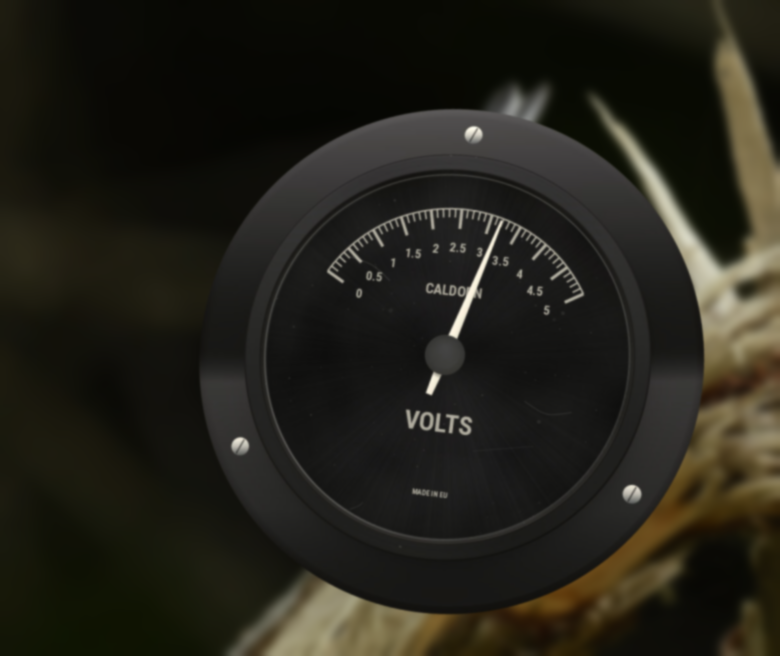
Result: 3.2 V
